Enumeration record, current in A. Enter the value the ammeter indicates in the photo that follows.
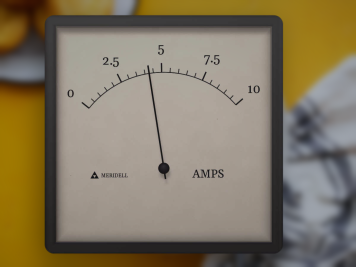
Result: 4.25 A
